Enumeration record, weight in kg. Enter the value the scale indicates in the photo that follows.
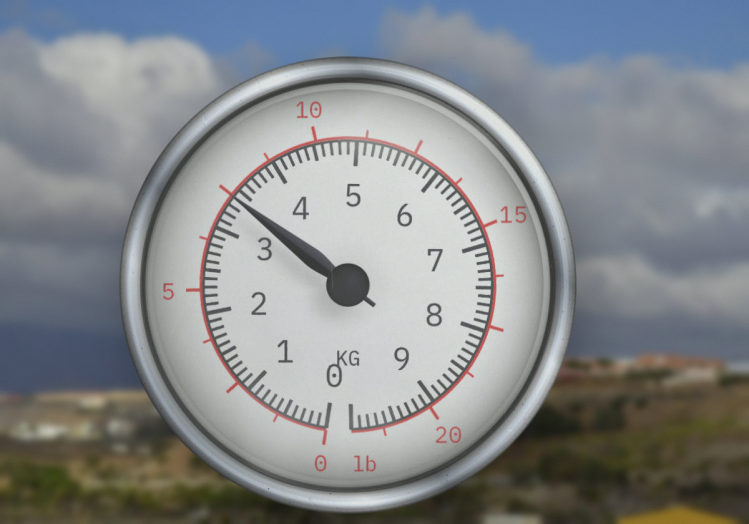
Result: 3.4 kg
